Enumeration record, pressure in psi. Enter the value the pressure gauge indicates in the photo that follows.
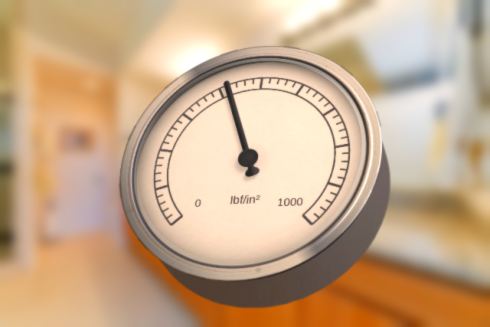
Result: 420 psi
